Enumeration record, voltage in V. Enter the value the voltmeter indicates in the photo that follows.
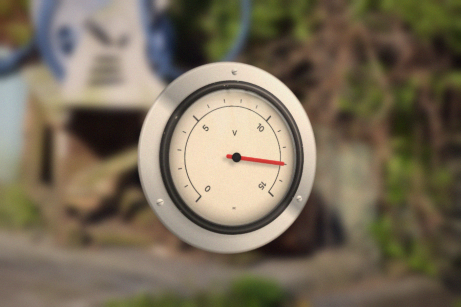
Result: 13 V
